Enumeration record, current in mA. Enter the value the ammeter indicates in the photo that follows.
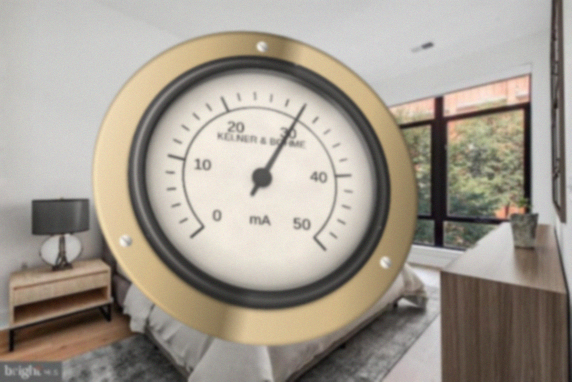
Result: 30 mA
